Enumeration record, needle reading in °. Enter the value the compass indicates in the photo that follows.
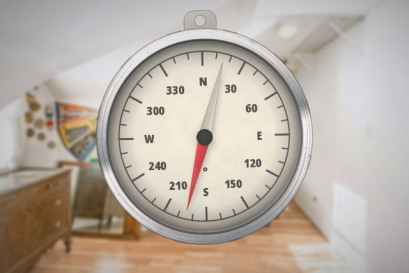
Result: 195 °
